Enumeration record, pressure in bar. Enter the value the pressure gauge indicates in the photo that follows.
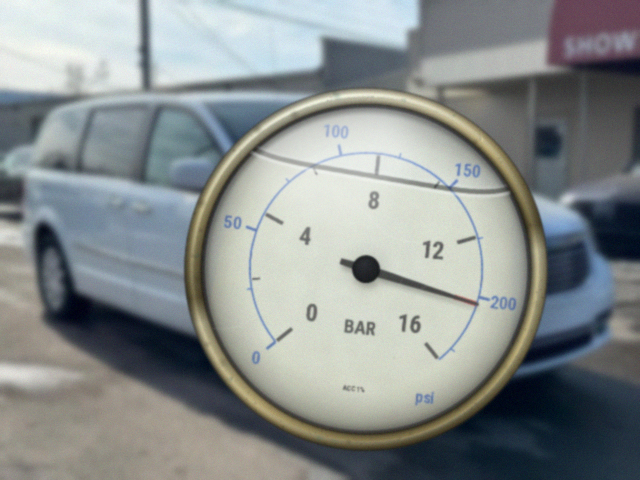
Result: 14 bar
